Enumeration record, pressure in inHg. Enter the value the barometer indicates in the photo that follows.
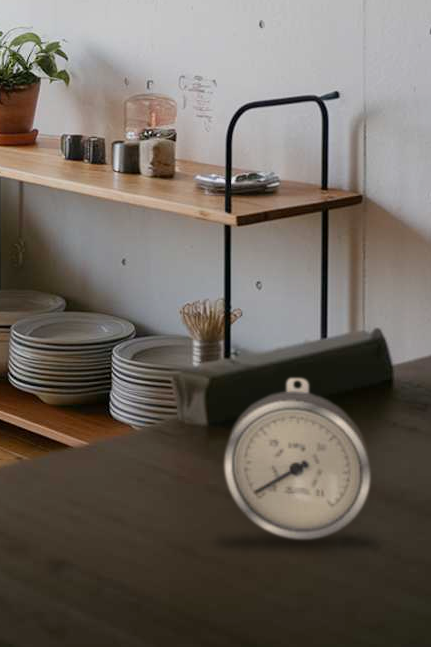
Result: 28.1 inHg
